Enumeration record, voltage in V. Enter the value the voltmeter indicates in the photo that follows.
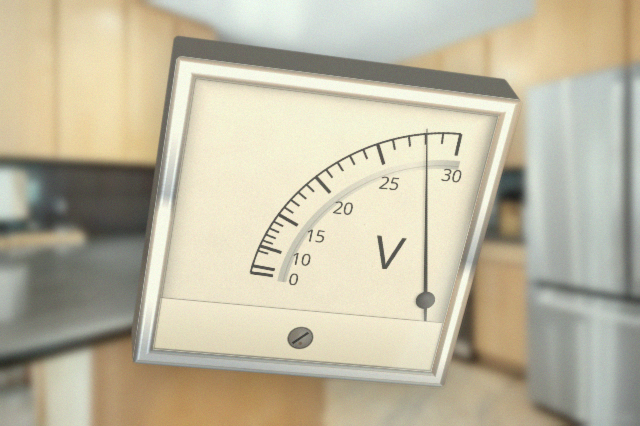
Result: 28 V
